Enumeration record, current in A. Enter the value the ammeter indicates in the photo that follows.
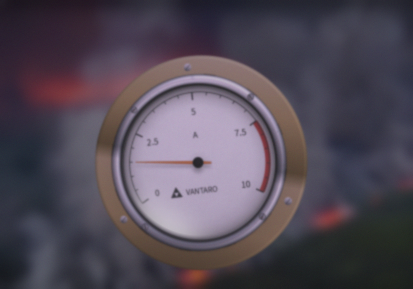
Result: 1.5 A
